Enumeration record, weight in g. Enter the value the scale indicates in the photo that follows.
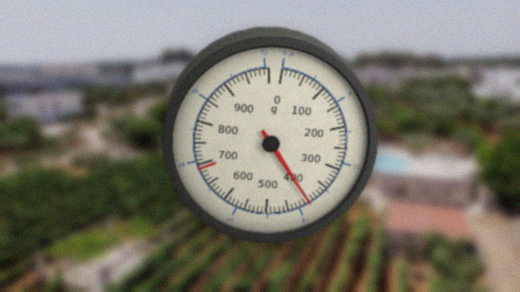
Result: 400 g
